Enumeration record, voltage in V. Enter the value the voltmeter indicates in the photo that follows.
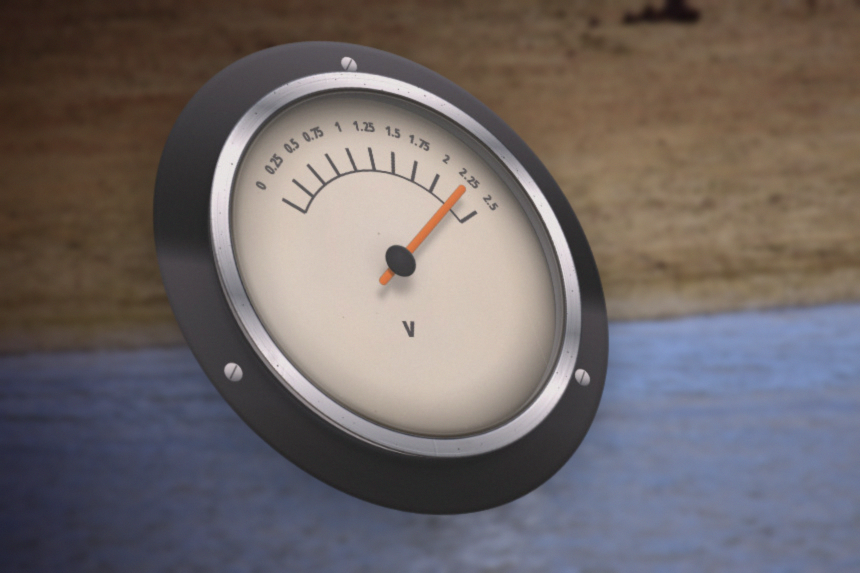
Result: 2.25 V
